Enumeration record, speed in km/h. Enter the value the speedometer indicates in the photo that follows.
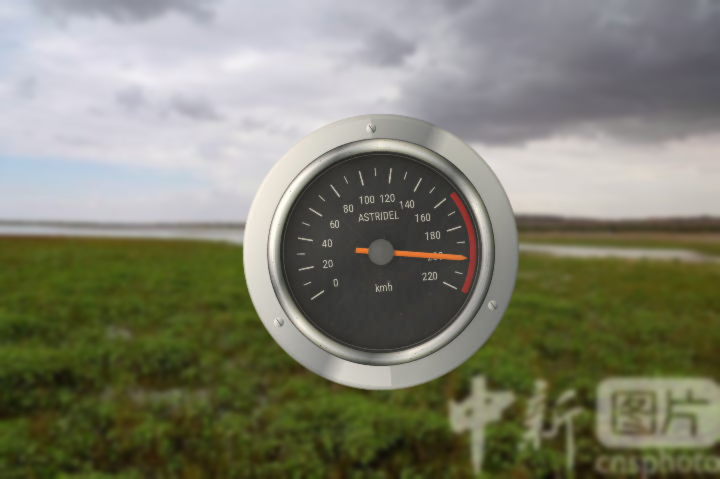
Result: 200 km/h
